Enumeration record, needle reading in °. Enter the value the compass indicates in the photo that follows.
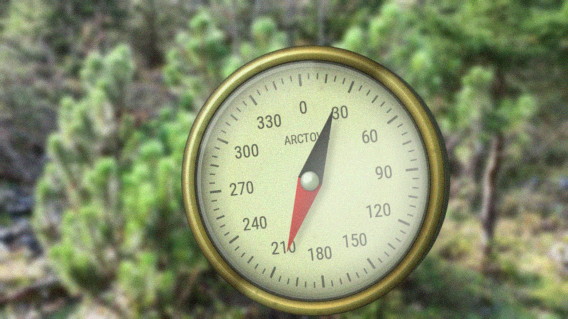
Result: 205 °
